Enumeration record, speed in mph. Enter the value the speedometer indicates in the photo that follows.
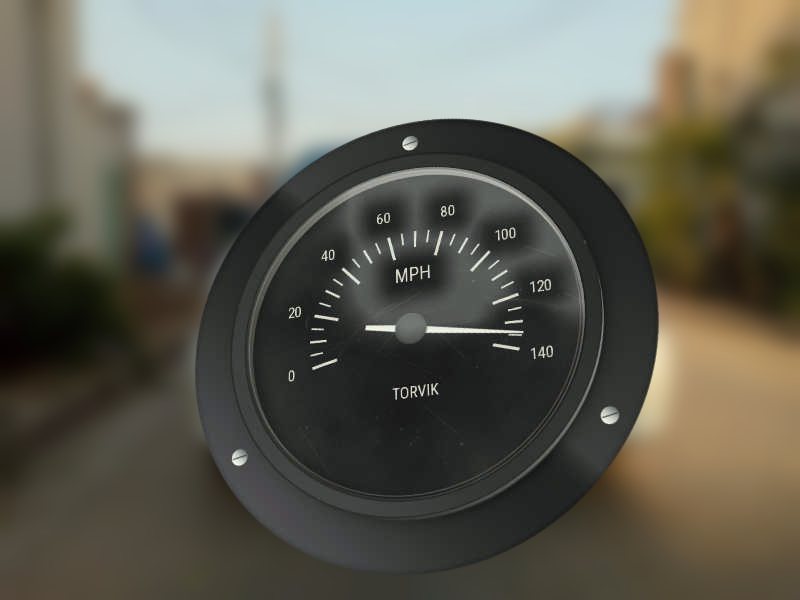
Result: 135 mph
